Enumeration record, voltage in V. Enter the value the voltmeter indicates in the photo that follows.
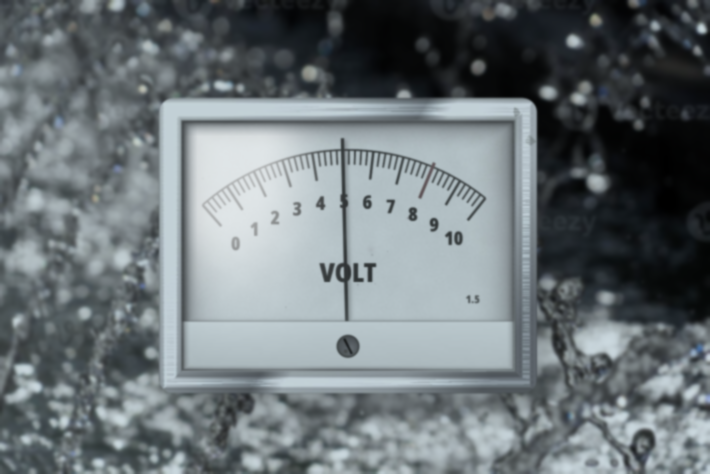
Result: 5 V
